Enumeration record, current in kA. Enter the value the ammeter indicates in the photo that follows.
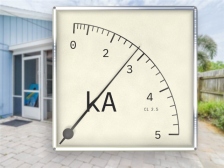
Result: 2.8 kA
